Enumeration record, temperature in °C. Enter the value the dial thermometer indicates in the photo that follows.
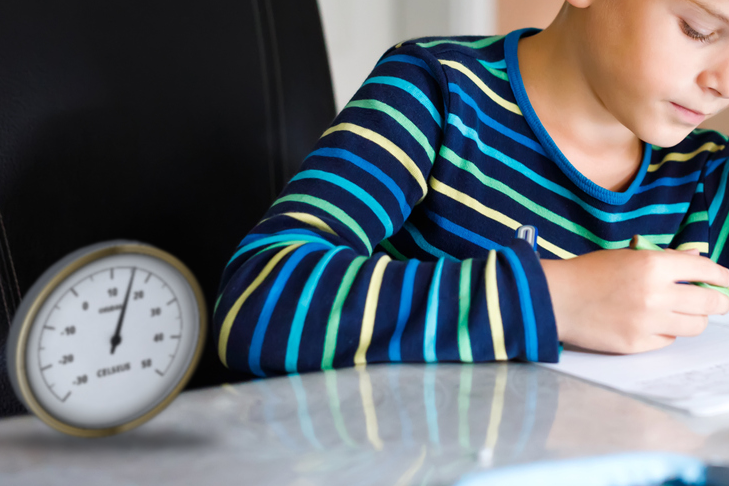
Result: 15 °C
